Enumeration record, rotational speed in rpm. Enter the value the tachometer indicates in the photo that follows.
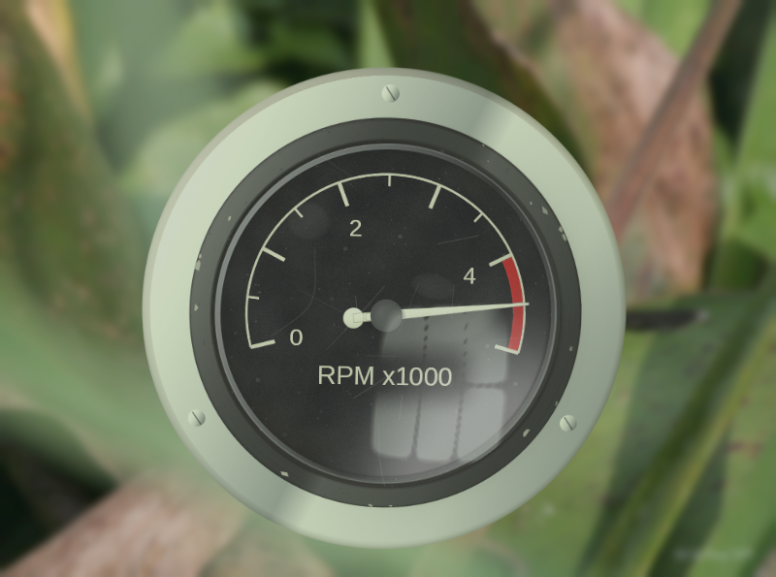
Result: 4500 rpm
